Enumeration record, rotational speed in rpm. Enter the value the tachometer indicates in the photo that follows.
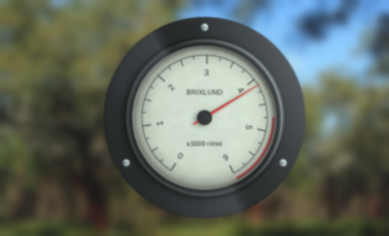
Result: 4125 rpm
